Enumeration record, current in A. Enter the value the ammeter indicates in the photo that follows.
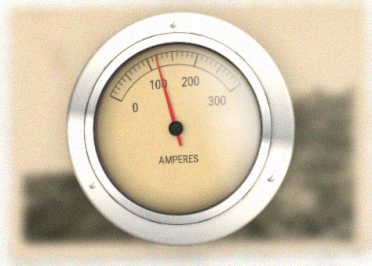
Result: 120 A
